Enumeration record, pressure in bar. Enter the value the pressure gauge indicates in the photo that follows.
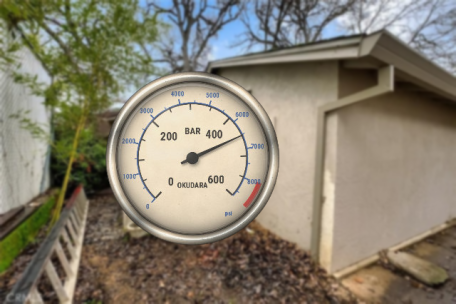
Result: 450 bar
